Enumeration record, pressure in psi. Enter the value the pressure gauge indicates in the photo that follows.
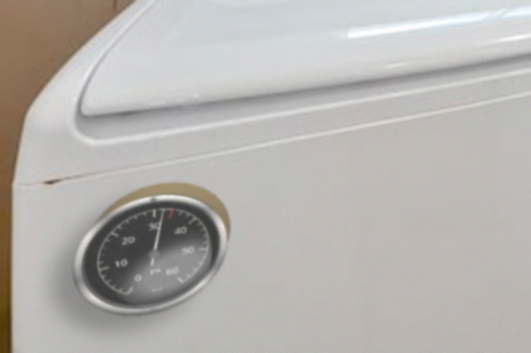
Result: 32 psi
